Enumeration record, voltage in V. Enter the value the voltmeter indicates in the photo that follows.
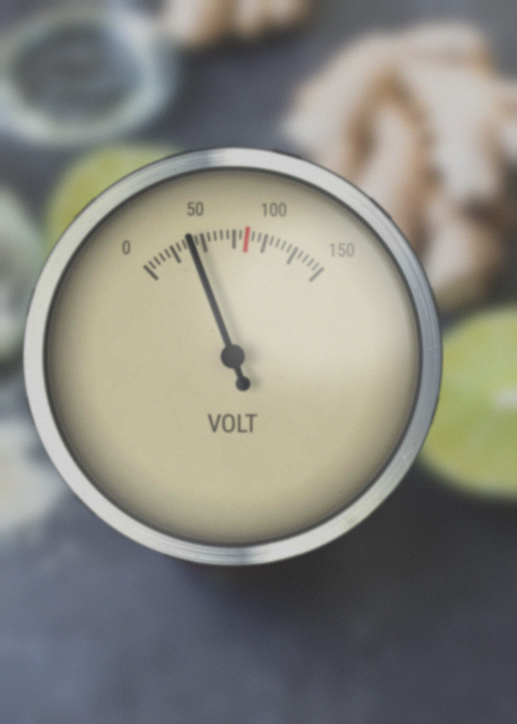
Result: 40 V
